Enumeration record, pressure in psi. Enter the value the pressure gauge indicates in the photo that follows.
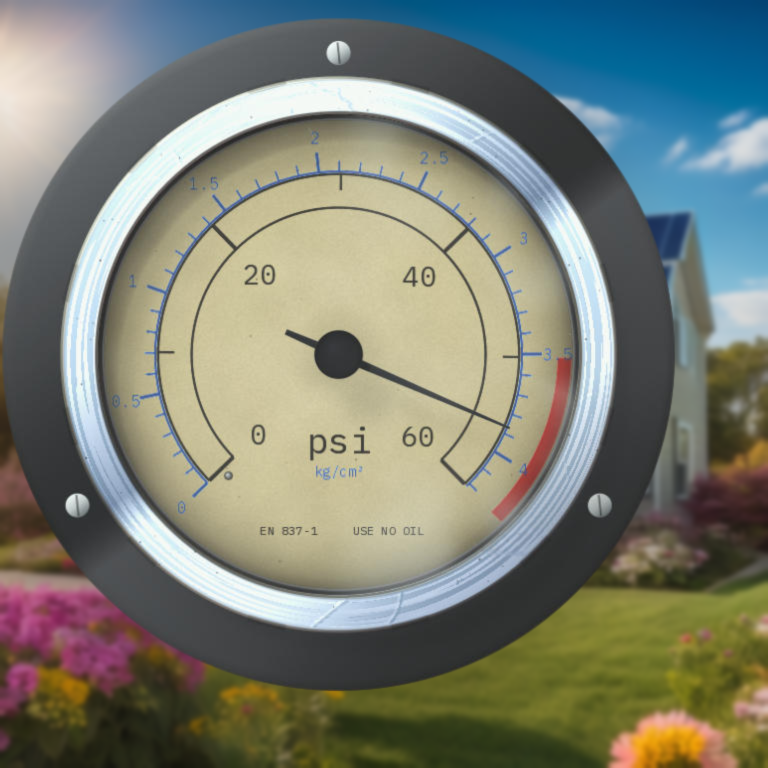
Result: 55 psi
